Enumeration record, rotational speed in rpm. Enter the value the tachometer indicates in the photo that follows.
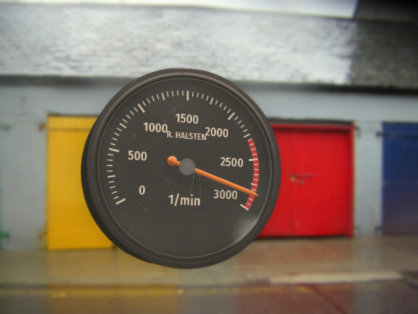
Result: 2850 rpm
